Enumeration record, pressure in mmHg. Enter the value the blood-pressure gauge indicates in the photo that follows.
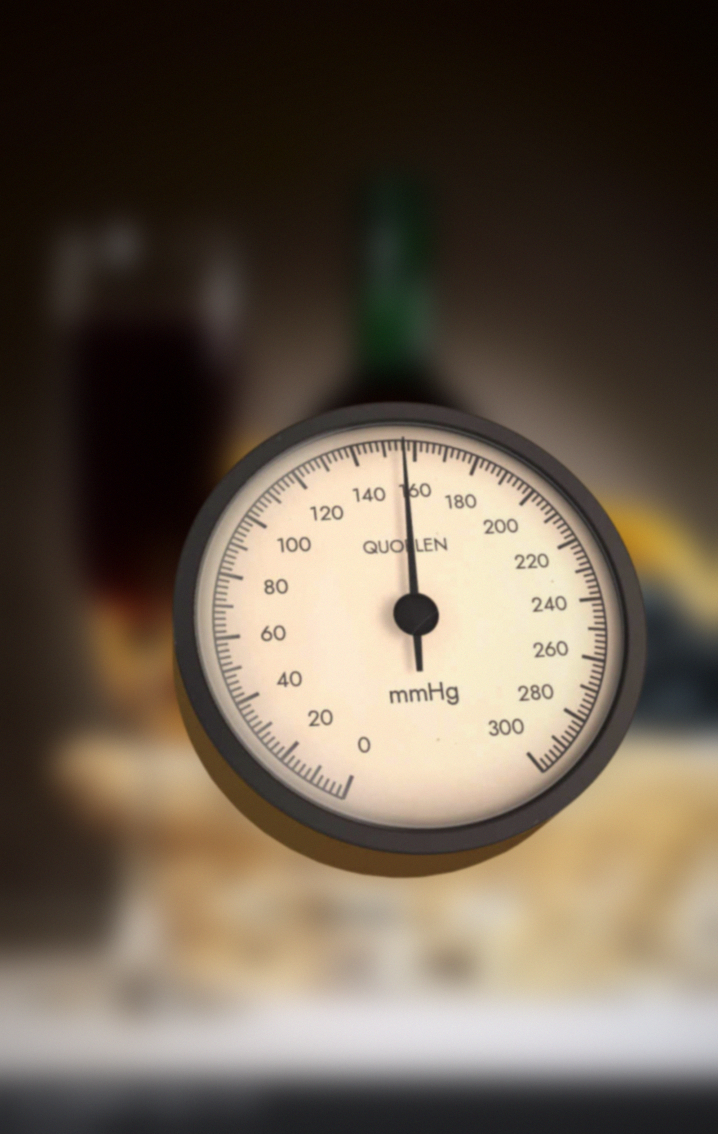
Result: 156 mmHg
